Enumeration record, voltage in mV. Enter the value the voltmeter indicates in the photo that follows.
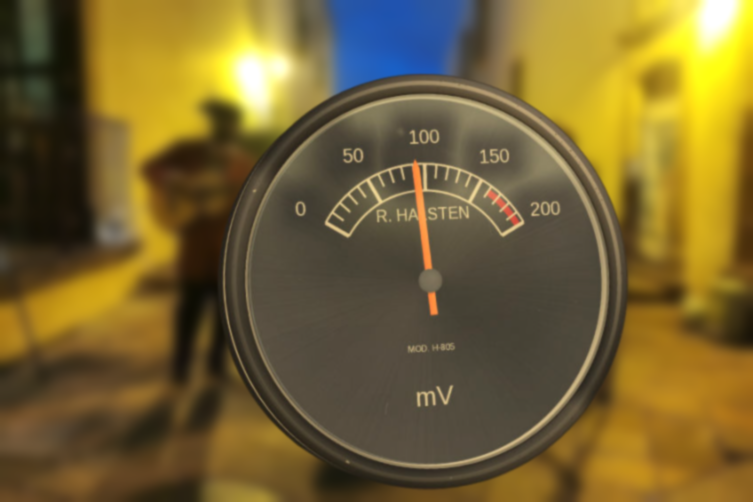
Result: 90 mV
